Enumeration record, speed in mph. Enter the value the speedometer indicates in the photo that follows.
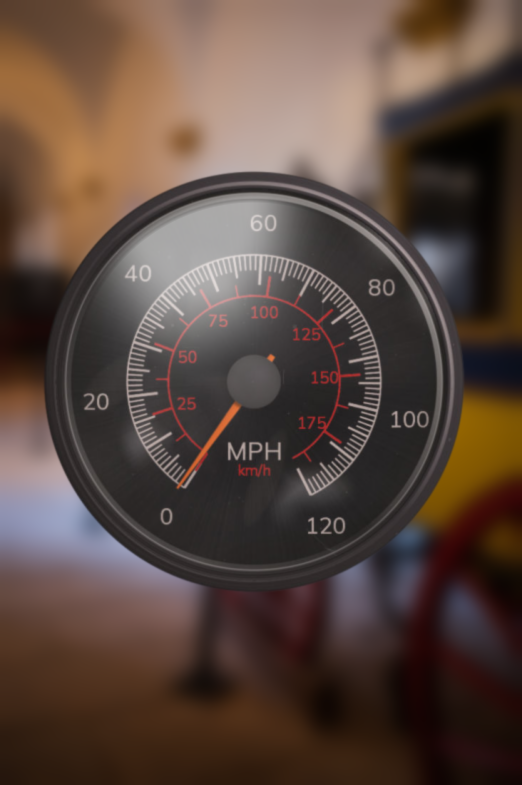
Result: 1 mph
